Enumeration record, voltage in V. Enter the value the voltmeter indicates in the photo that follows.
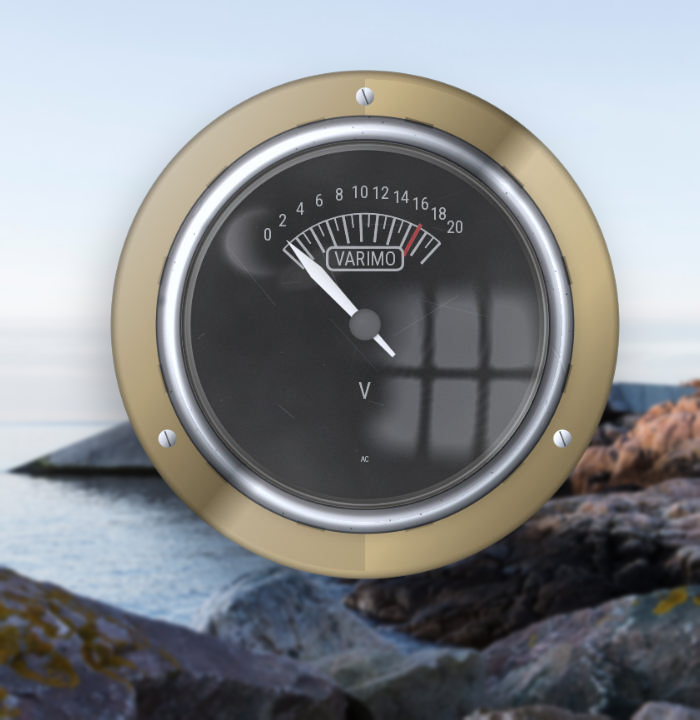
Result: 1 V
